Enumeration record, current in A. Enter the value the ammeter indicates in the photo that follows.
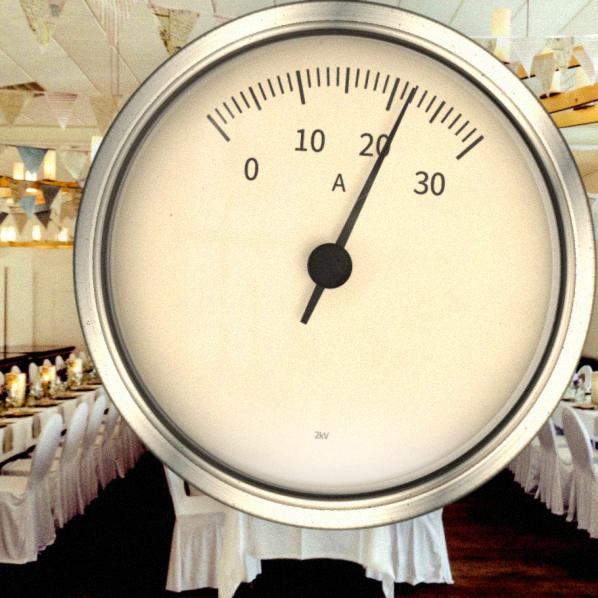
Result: 22 A
